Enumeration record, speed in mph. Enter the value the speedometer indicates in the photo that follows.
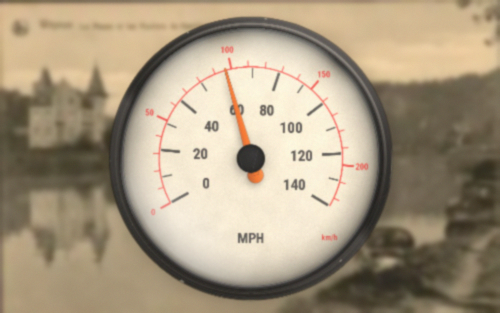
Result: 60 mph
